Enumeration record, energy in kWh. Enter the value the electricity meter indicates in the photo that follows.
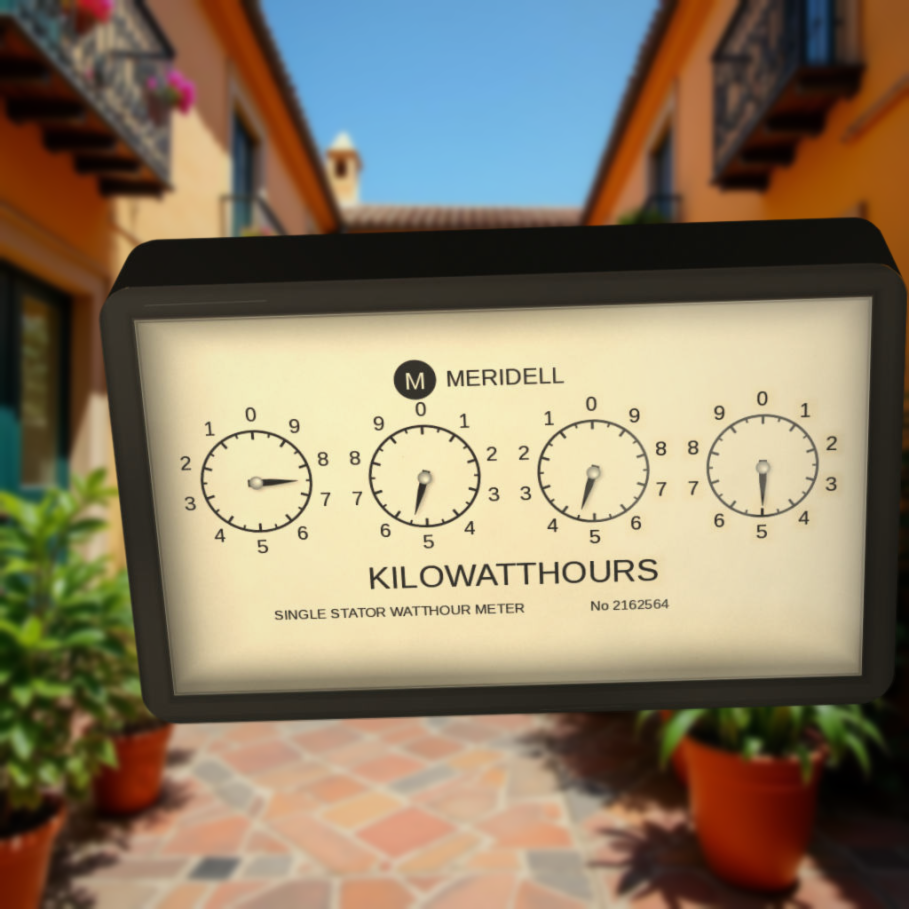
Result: 7545 kWh
